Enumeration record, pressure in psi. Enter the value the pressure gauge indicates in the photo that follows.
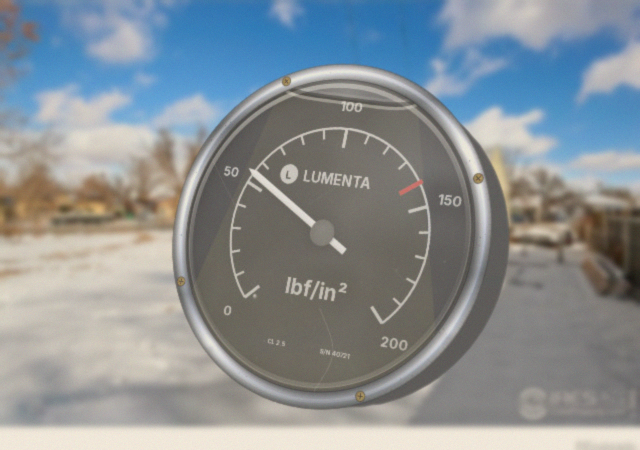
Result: 55 psi
